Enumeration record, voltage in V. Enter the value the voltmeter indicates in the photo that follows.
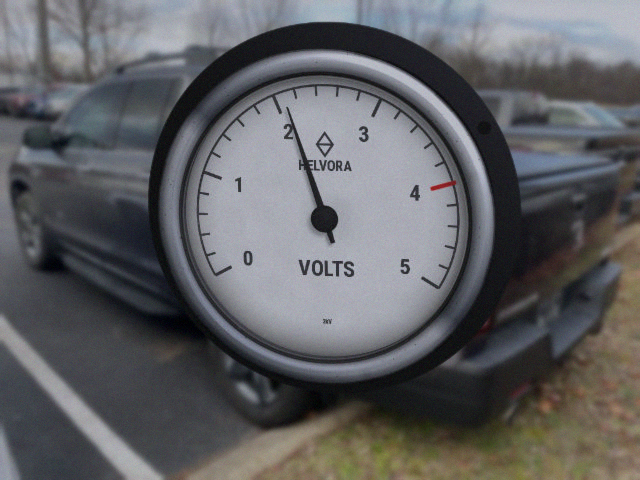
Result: 2.1 V
